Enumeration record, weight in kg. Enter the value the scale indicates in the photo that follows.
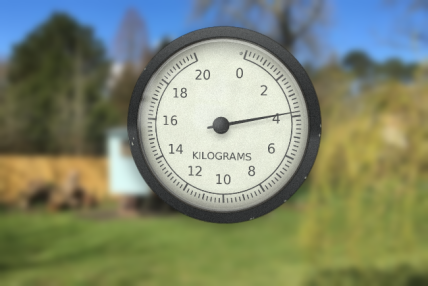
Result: 3.8 kg
